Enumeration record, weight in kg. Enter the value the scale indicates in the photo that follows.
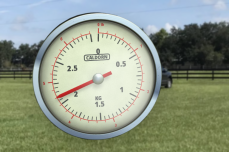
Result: 2.1 kg
